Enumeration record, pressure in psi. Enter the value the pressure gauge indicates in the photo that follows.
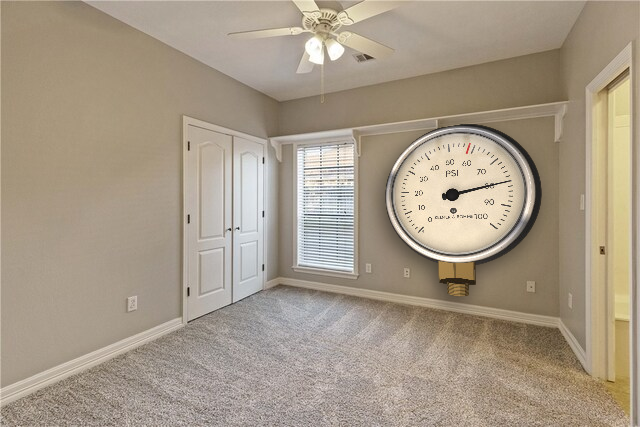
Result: 80 psi
